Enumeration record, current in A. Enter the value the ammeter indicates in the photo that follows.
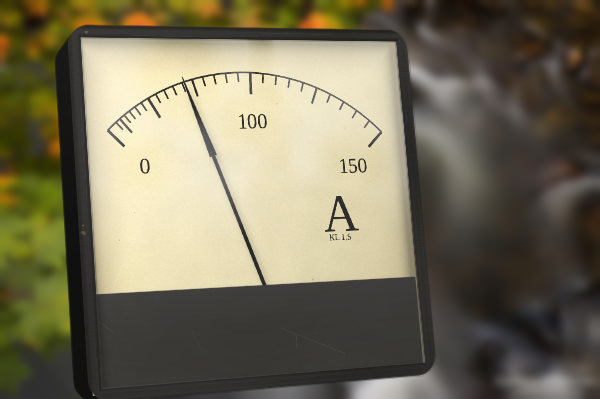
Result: 70 A
